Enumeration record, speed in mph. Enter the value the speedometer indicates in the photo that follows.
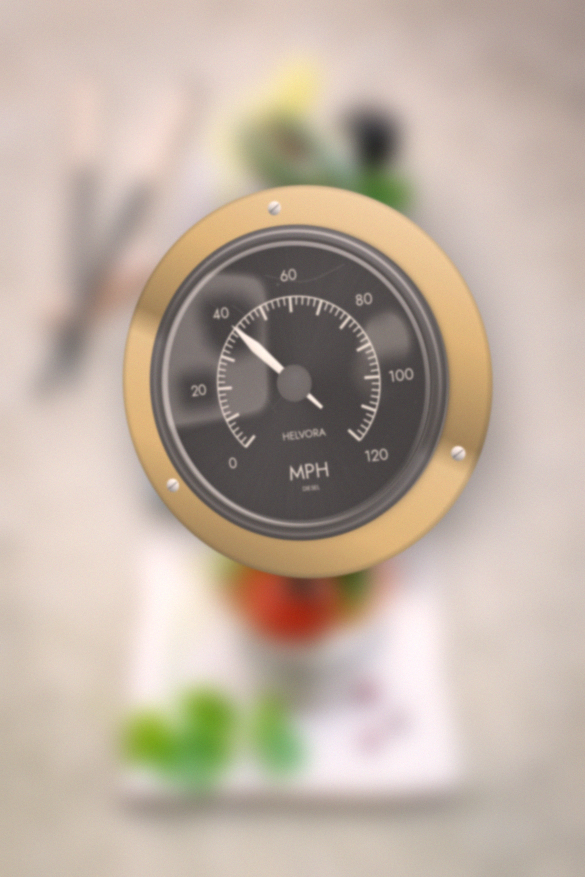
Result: 40 mph
